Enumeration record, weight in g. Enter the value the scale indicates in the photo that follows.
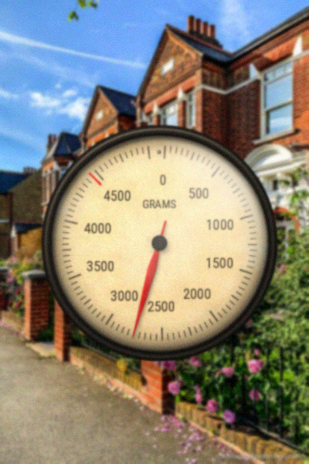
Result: 2750 g
